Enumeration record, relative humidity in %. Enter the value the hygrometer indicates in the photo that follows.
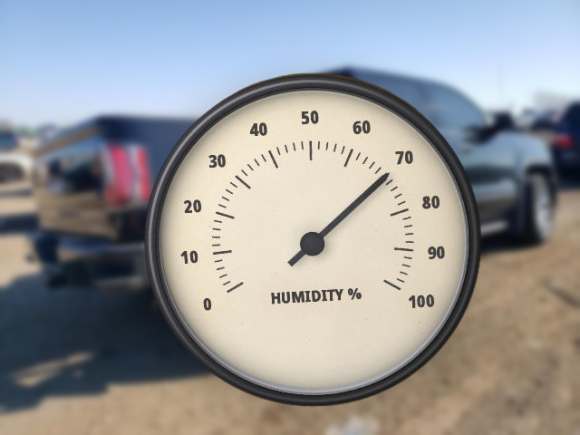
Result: 70 %
